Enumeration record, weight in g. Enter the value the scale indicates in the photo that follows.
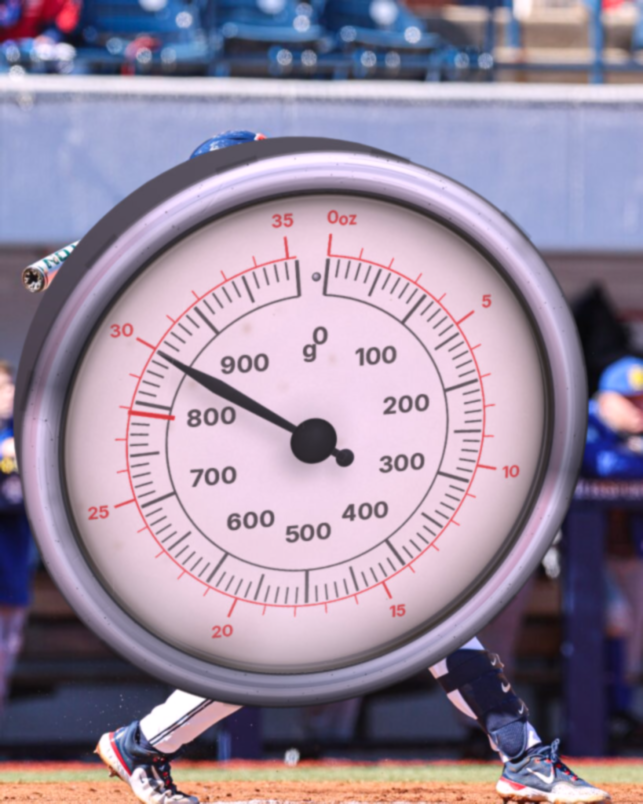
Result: 850 g
